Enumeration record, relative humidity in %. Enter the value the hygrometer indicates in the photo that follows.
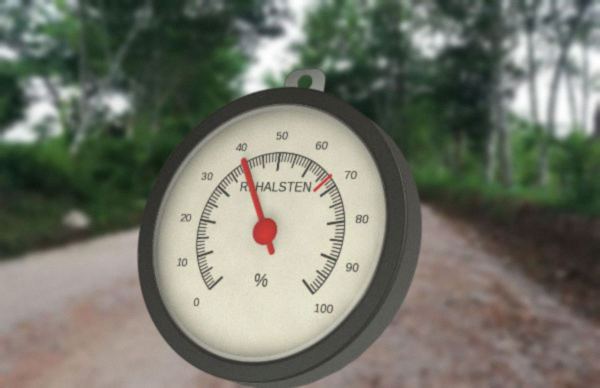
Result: 40 %
